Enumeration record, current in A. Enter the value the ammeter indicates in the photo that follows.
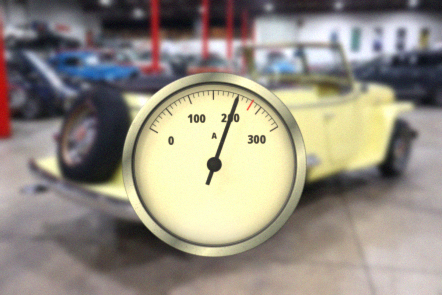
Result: 200 A
